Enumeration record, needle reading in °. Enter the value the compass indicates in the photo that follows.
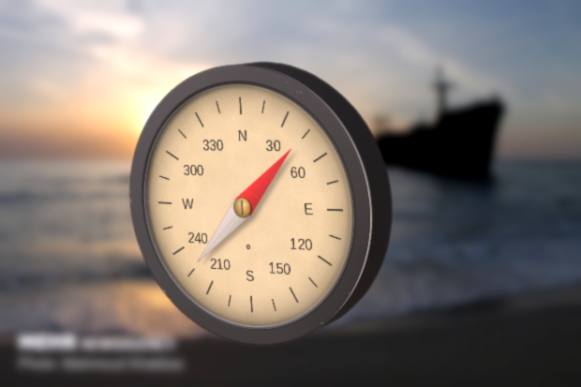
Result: 45 °
